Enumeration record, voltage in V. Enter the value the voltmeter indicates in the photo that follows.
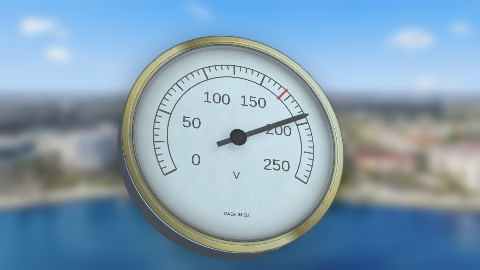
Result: 195 V
